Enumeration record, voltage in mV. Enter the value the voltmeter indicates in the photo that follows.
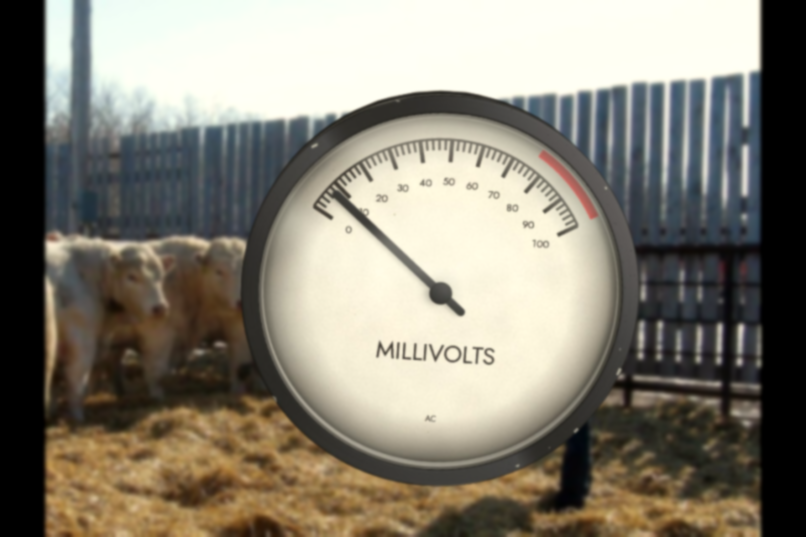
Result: 8 mV
